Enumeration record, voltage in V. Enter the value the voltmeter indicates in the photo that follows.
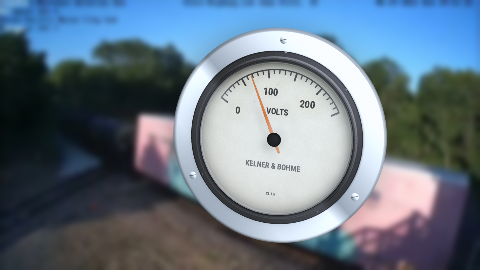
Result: 70 V
